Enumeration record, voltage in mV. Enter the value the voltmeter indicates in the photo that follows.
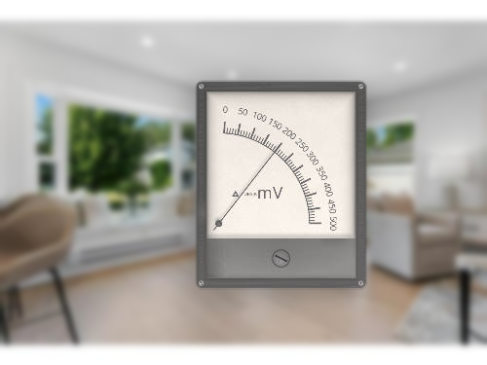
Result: 200 mV
